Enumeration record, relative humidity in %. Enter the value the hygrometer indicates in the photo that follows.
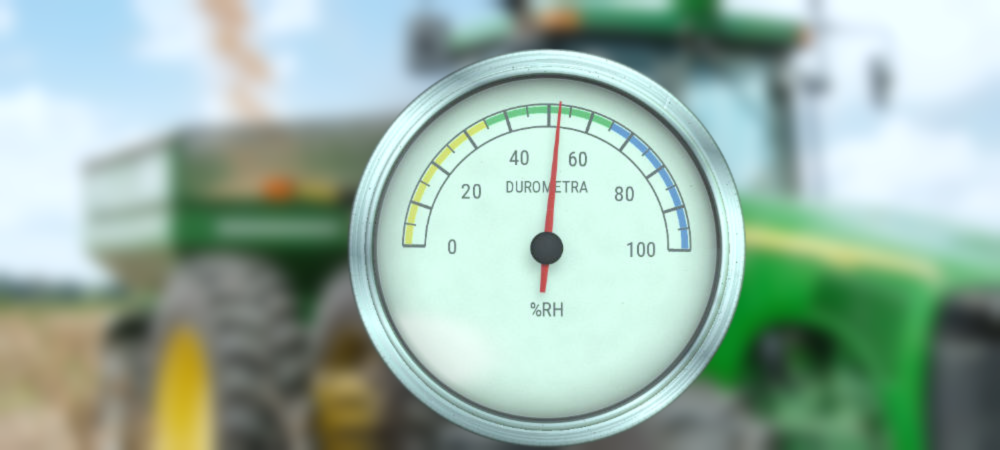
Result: 52.5 %
